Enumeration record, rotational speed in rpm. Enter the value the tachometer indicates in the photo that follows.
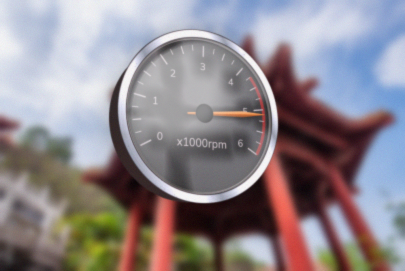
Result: 5125 rpm
